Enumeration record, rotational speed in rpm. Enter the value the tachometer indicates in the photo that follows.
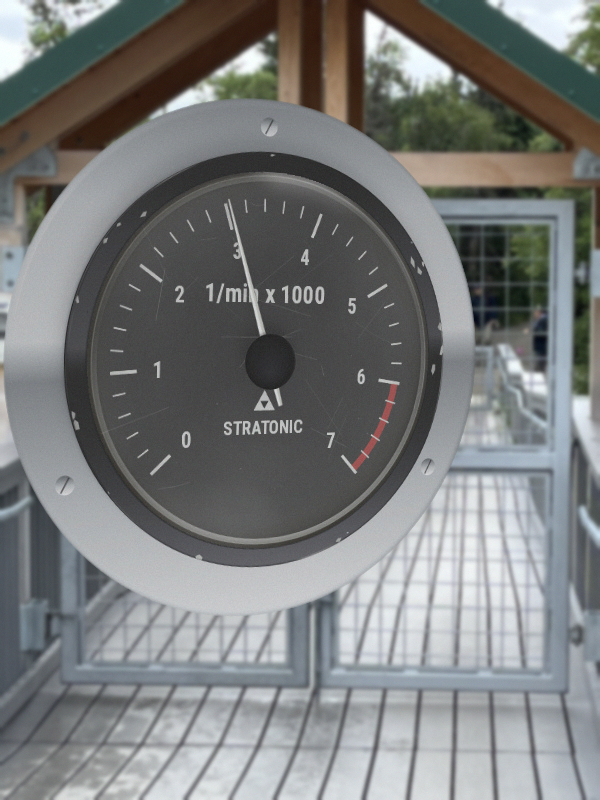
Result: 3000 rpm
